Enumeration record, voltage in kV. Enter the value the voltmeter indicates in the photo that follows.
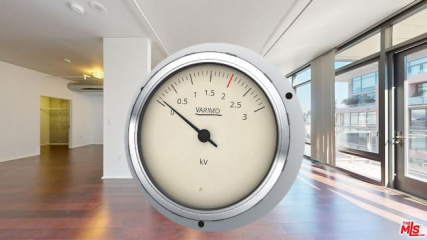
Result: 0.1 kV
